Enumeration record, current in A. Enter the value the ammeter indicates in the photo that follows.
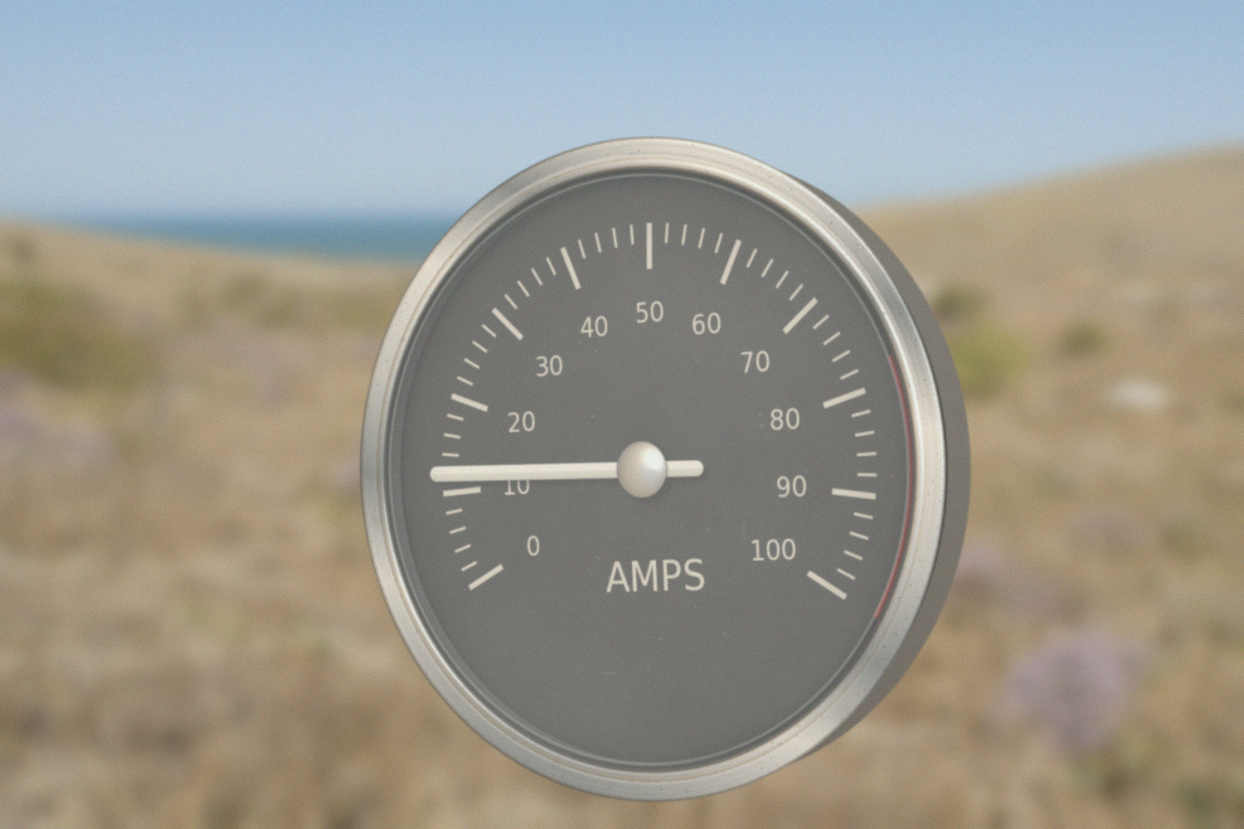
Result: 12 A
